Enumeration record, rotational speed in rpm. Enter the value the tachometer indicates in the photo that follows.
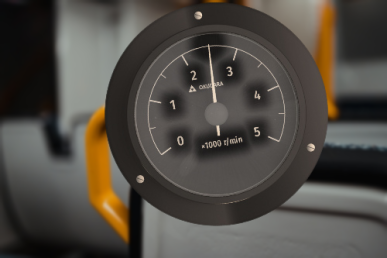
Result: 2500 rpm
